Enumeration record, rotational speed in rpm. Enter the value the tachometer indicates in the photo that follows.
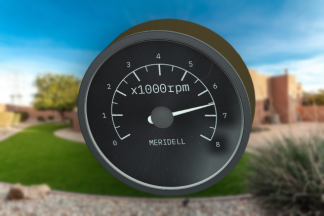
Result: 6500 rpm
